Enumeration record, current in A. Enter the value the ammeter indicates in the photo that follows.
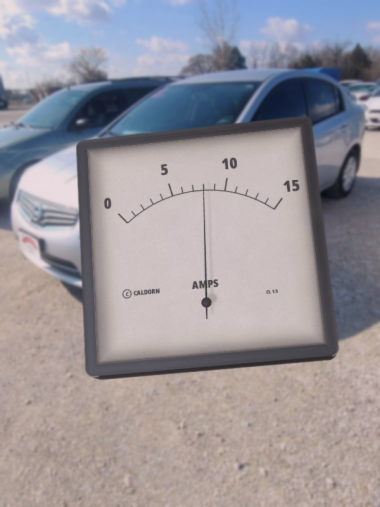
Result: 8 A
